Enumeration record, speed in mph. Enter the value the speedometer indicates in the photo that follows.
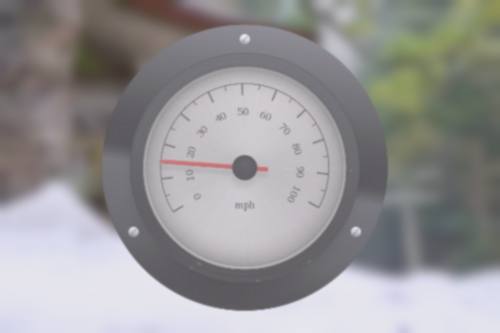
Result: 15 mph
